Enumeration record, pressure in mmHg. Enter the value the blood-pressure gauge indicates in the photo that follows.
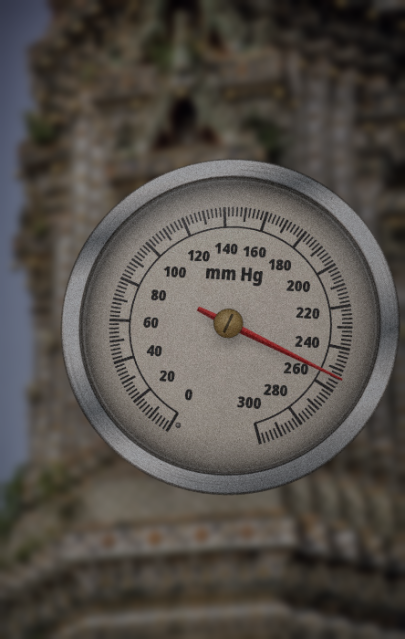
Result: 254 mmHg
